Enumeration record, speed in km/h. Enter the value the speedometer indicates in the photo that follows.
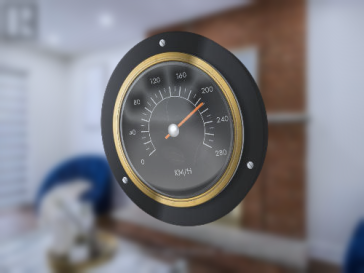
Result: 210 km/h
